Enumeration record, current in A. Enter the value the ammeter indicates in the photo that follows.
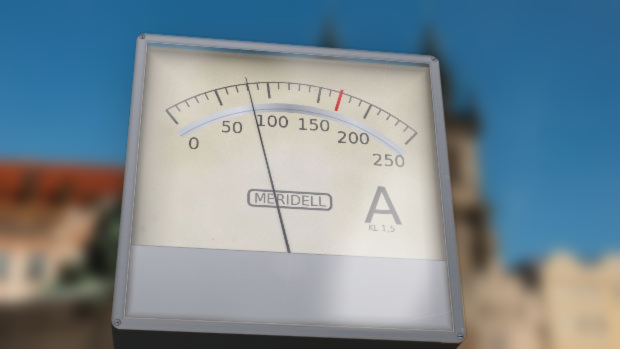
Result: 80 A
